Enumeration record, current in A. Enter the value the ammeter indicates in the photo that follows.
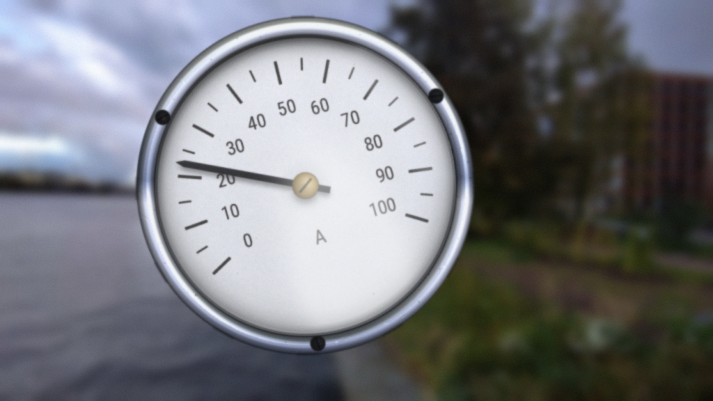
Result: 22.5 A
